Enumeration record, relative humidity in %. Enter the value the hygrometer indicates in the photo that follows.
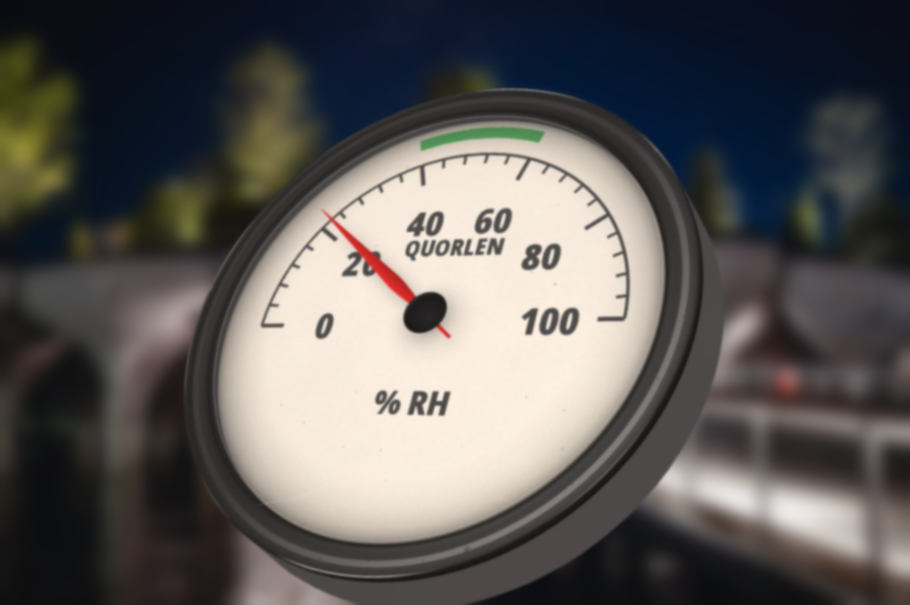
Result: 22 %
